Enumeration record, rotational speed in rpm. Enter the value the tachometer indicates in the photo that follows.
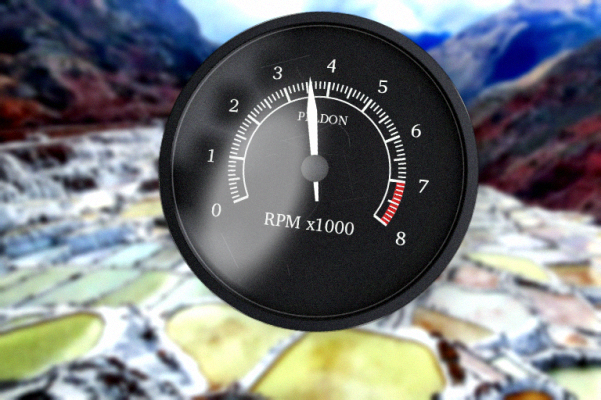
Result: 3600 rpm
